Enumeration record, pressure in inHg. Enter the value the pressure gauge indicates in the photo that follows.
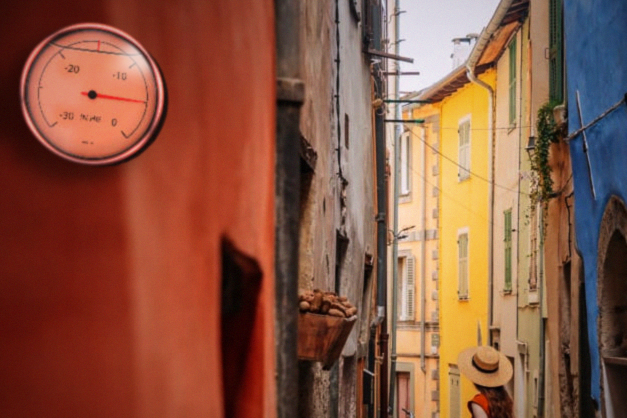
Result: -5 inHg
